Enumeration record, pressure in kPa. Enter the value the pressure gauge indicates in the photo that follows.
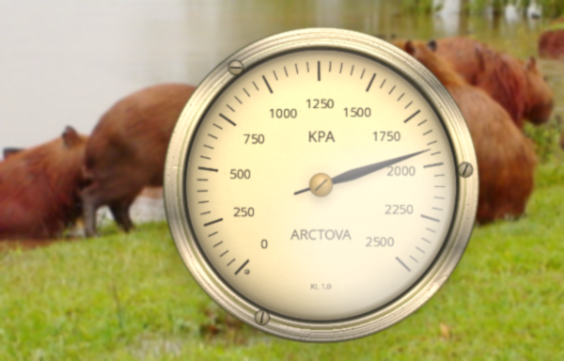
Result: 1925 kPa
